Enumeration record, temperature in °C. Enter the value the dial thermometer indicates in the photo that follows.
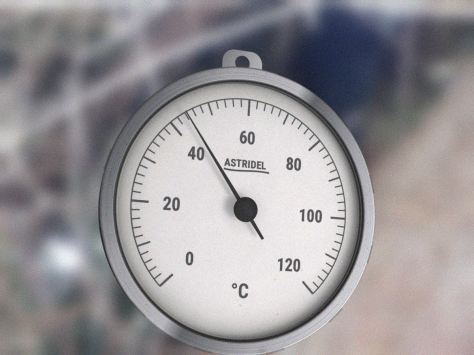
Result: 44 °C
